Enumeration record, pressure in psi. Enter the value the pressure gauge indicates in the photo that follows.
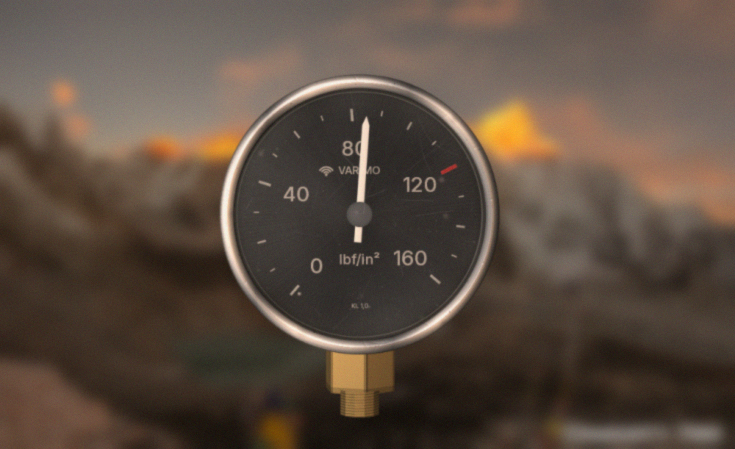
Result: 85 psi
